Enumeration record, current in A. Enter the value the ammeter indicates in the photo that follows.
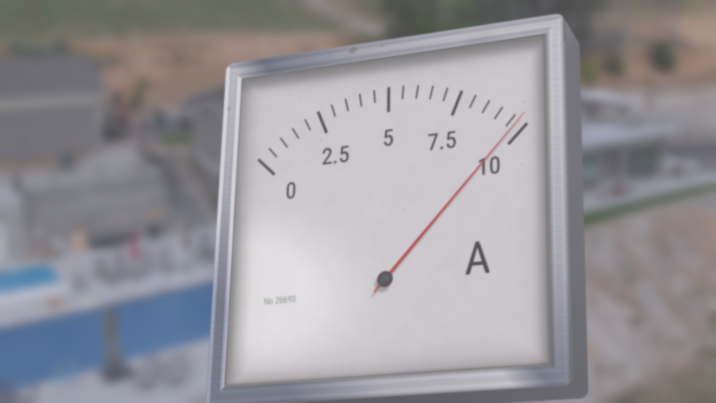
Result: 9.75 A
